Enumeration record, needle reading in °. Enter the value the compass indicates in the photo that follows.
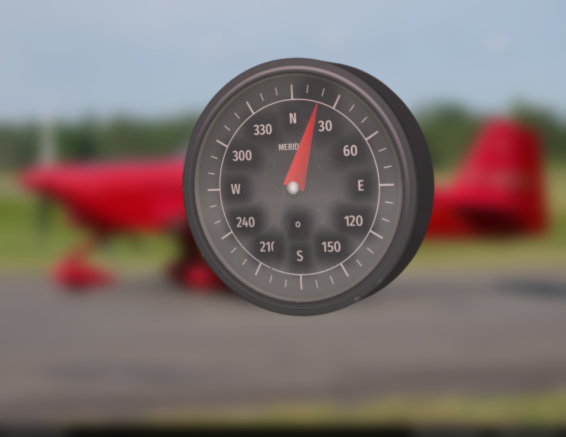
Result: 20 °
